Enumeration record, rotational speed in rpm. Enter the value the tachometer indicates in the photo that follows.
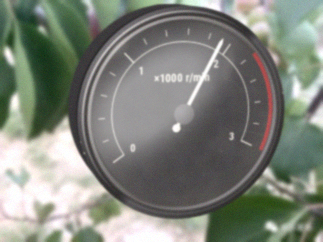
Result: 1900 rpm
